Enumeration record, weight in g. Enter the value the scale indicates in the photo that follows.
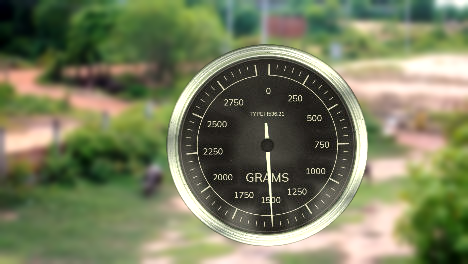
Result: 1500 g
